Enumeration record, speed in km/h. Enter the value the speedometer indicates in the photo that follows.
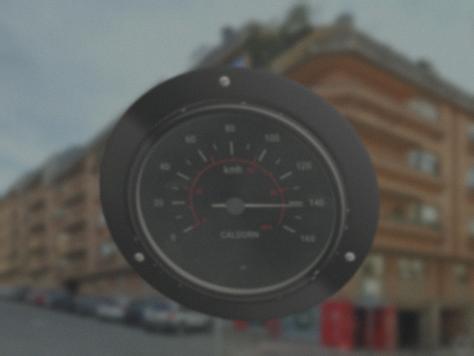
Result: 140 km/h
